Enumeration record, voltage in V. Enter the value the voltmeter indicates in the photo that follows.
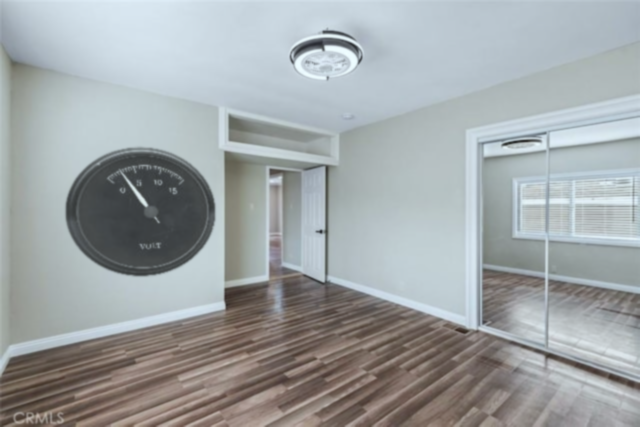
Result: 2.5 V
